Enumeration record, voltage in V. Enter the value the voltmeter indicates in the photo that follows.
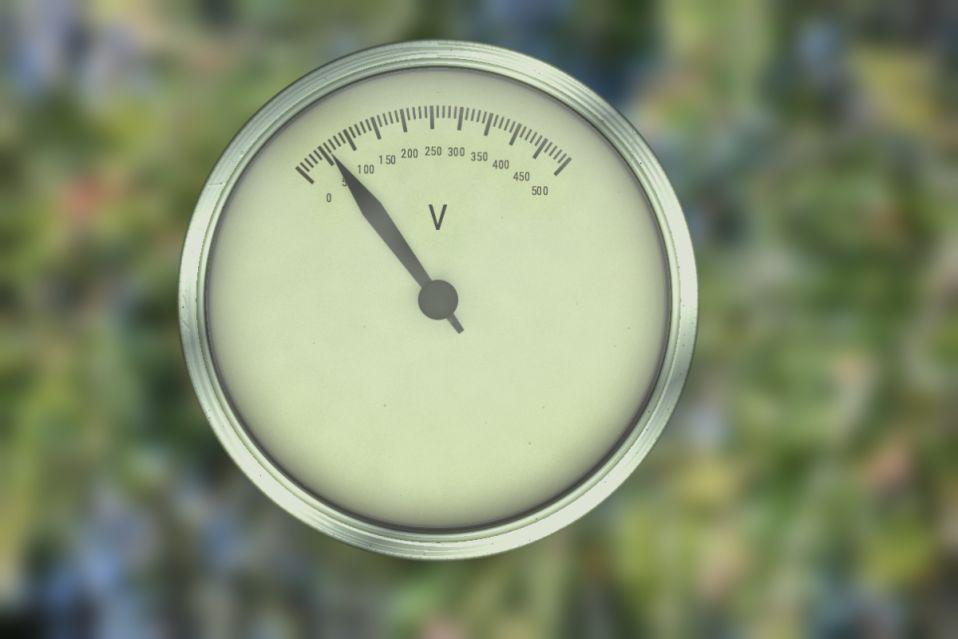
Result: 60 V
